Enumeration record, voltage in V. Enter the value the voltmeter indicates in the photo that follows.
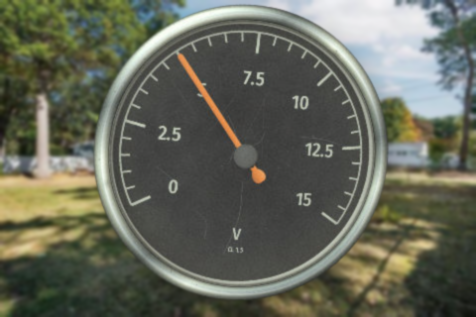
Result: 5 V
